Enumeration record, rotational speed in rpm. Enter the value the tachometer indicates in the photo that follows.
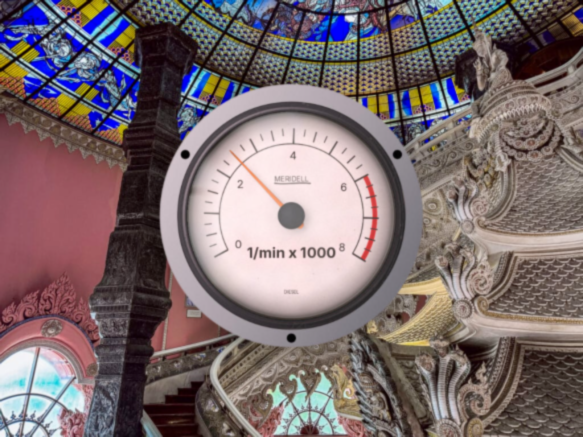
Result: 2500 rpm
